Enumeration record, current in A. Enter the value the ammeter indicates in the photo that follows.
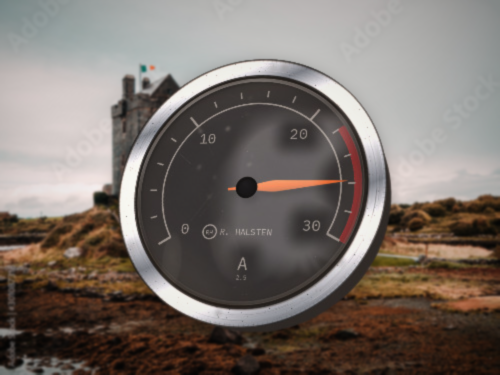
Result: 26 A
